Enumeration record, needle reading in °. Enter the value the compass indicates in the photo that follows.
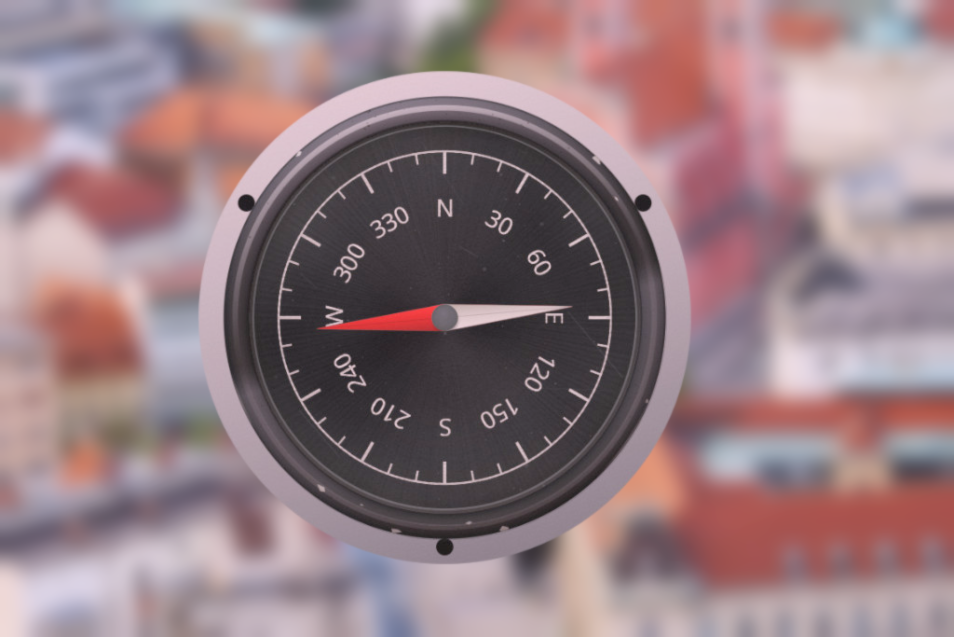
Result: 265 °
